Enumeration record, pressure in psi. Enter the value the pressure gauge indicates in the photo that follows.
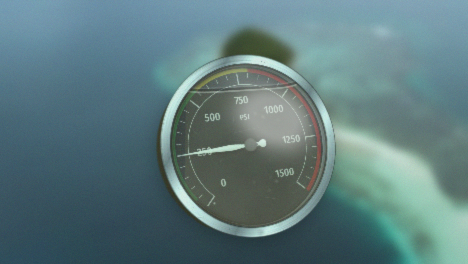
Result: 250 psi
